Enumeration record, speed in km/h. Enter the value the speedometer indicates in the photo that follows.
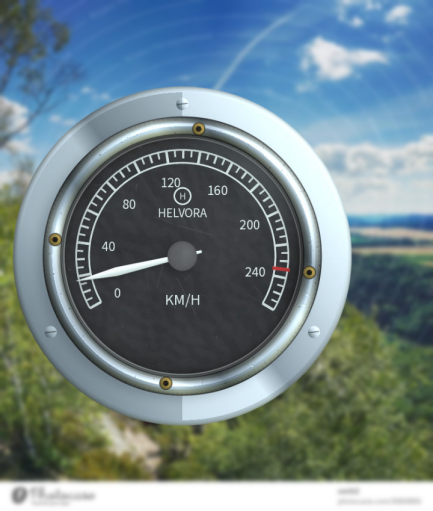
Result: 17.5 km/h
